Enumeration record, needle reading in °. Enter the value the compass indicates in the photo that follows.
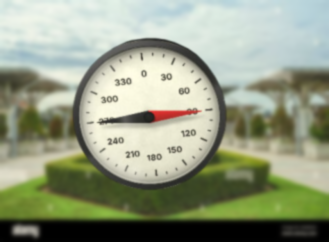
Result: 90 °
